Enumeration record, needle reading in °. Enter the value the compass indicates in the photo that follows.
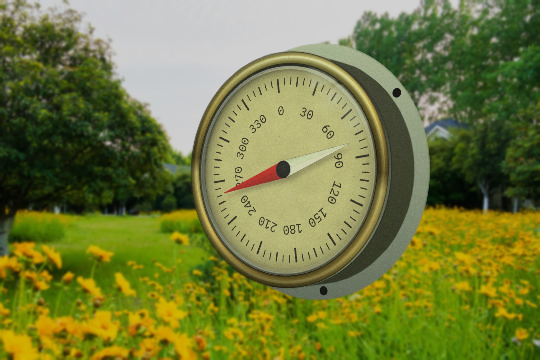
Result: 260 °
